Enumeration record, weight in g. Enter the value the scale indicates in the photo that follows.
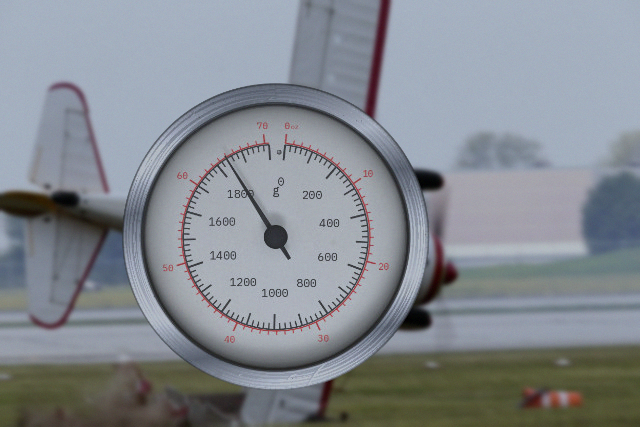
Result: 1840 g
